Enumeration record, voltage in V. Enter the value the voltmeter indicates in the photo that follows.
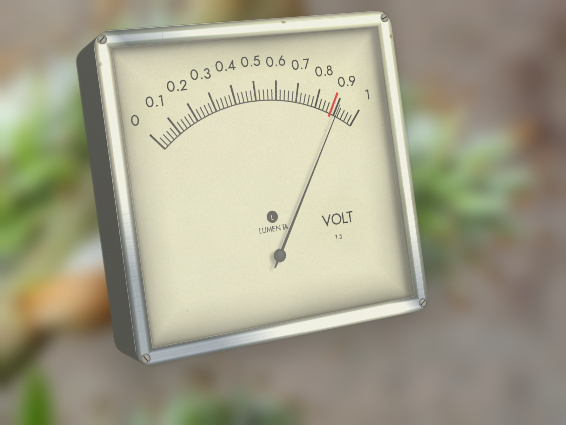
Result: 0.9 V
